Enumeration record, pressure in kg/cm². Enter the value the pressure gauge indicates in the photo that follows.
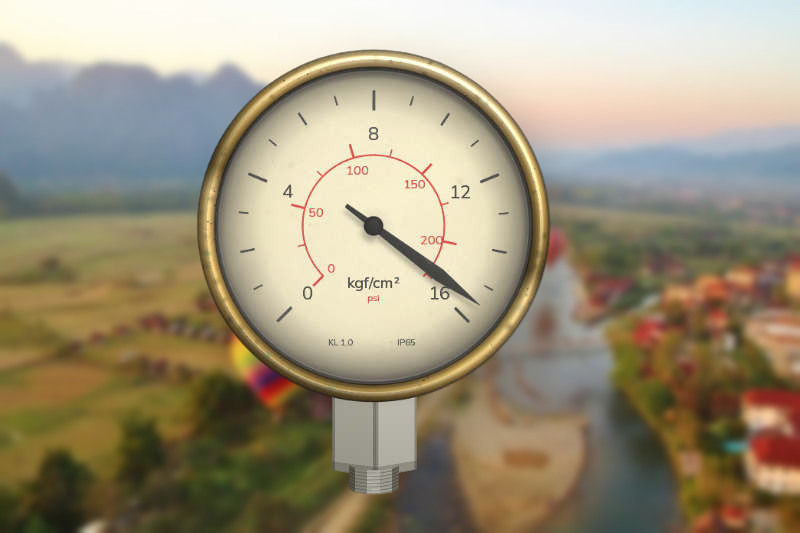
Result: 15.5 kg/cm²
